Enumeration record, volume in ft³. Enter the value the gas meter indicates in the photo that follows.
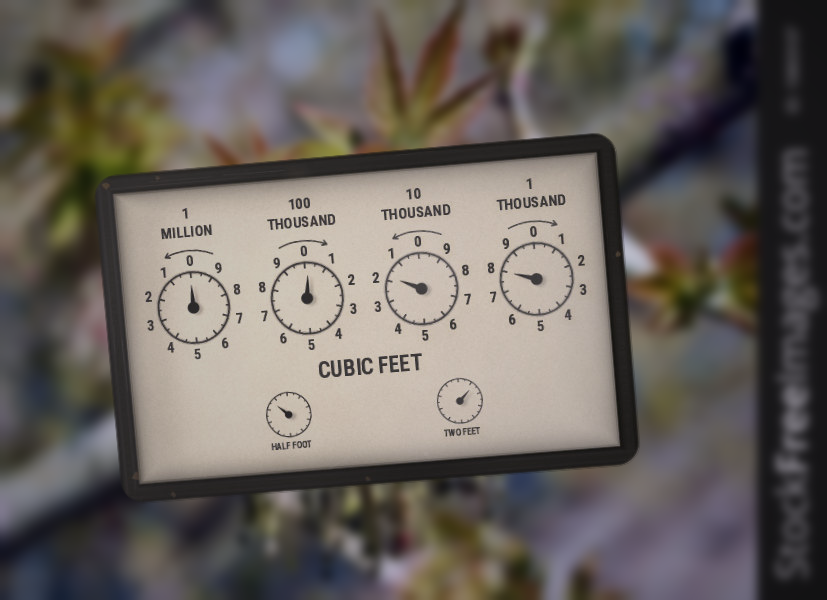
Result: 1800 ft³
